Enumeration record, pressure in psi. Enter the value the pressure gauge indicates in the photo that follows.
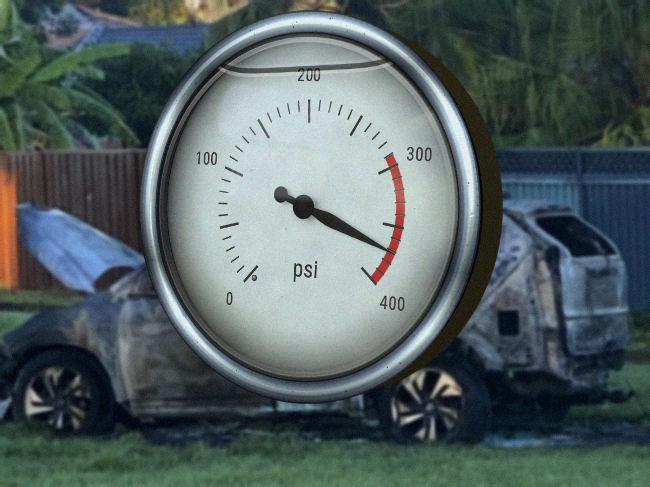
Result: 370 psi
